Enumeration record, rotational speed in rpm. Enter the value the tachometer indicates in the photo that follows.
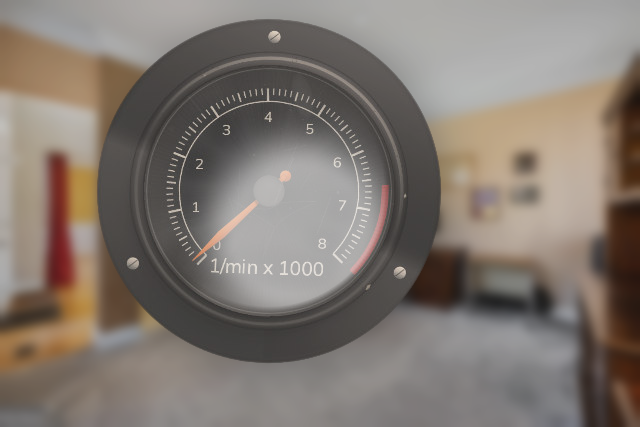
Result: 100 rpm
